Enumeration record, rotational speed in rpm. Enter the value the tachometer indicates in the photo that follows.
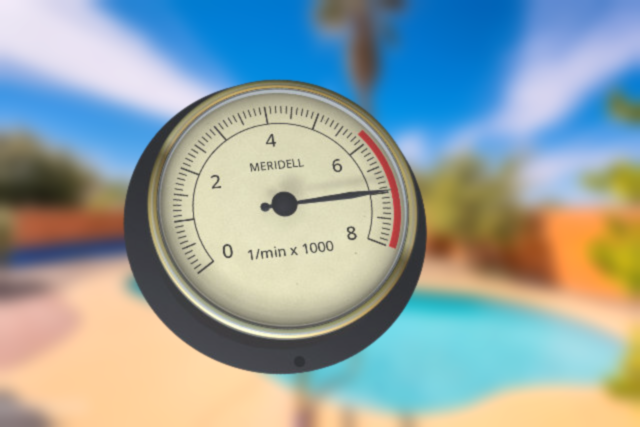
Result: 7000 rpm
